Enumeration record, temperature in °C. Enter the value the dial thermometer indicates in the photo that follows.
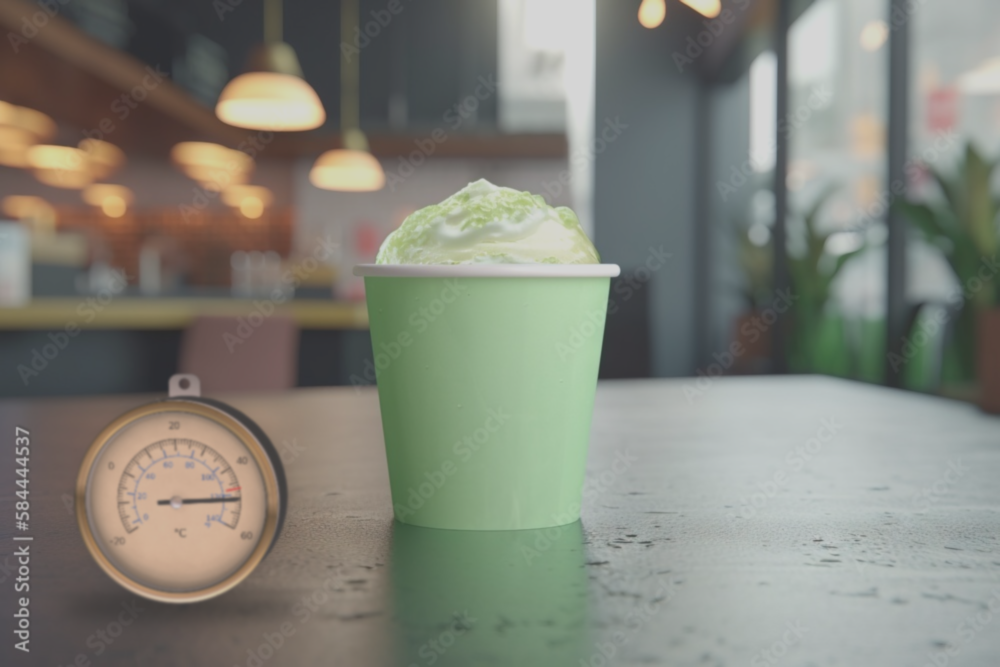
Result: 50 °C
